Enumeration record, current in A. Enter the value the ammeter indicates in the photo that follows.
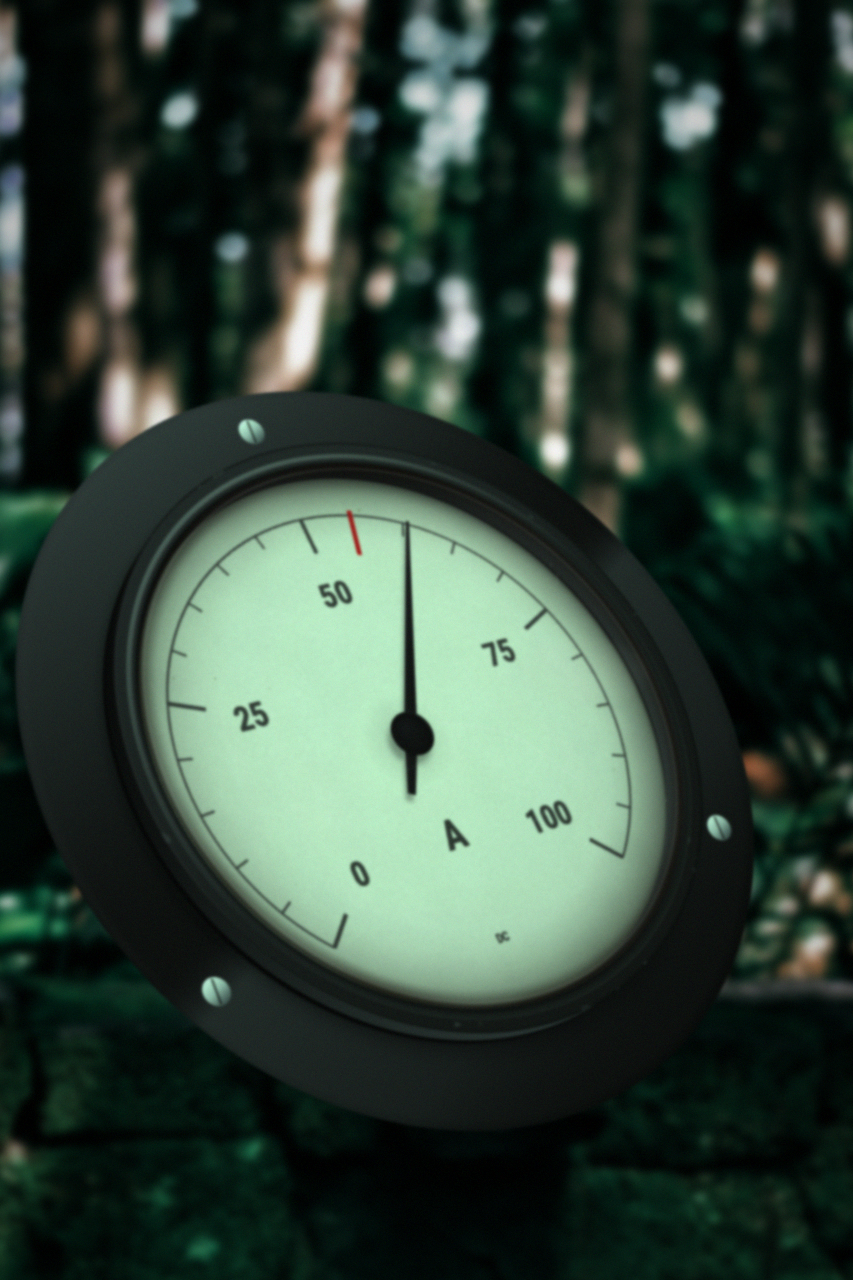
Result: 60 A
